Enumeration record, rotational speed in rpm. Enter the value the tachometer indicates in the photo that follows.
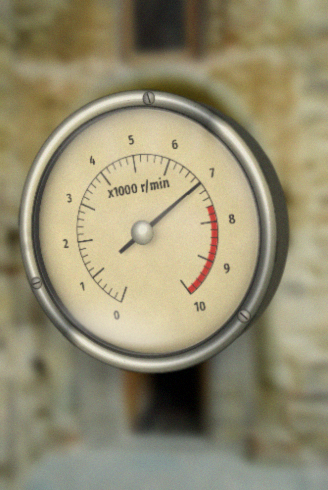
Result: 7000 rpm
